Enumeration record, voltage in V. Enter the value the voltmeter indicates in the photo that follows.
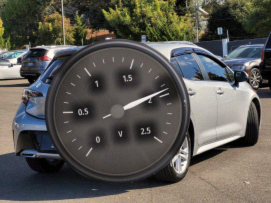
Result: 1.95 V
